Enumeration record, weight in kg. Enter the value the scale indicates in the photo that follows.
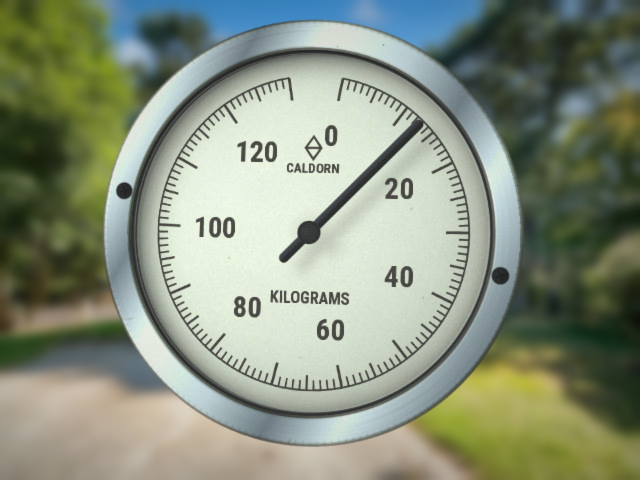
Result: 13 kg
